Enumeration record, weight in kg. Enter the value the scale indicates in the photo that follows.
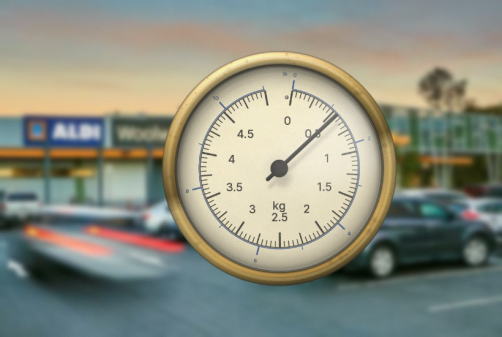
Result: 0.55 kg
